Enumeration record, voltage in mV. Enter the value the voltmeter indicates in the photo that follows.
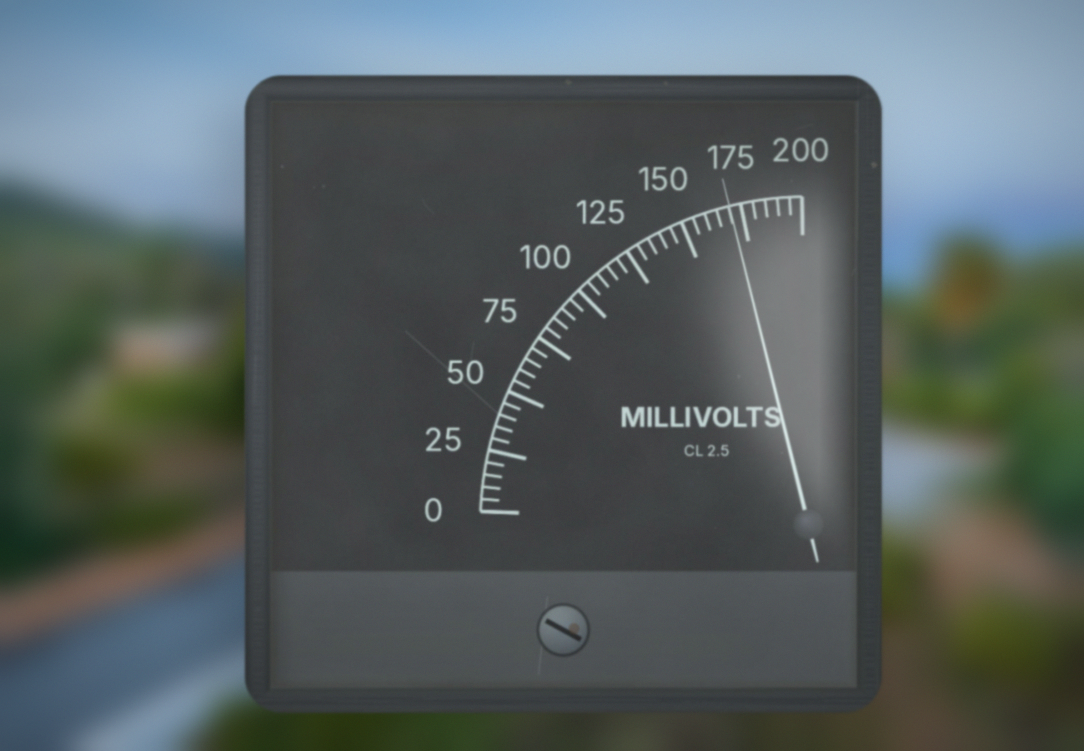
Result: 170 mV
